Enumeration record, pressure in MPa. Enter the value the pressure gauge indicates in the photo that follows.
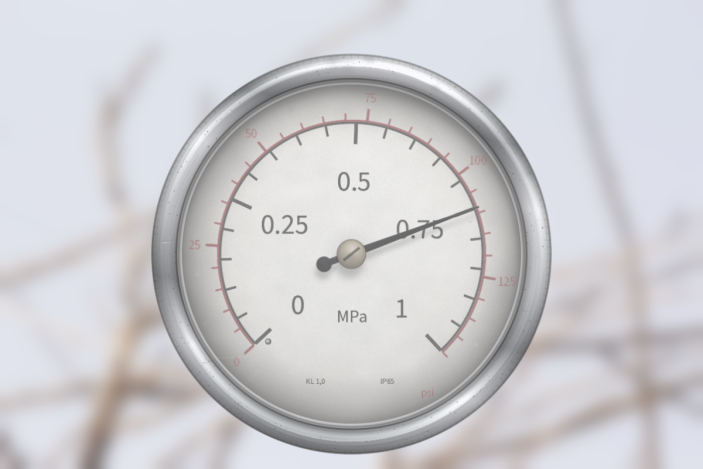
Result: 0.75 MPa
